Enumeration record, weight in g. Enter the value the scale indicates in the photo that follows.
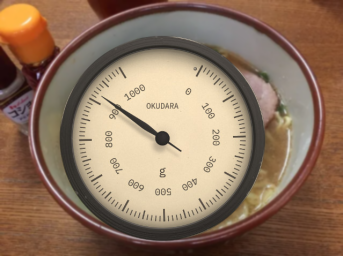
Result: 920 g
